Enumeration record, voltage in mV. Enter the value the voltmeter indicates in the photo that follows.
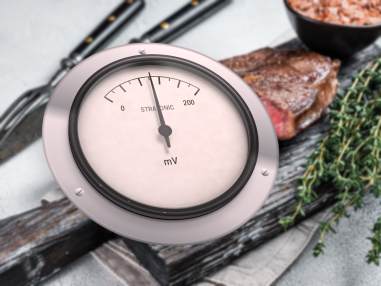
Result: 100 mV
